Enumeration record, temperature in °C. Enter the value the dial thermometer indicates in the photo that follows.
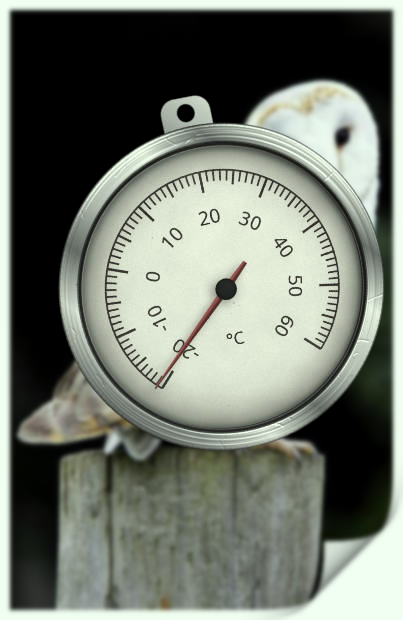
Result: -19 °C
